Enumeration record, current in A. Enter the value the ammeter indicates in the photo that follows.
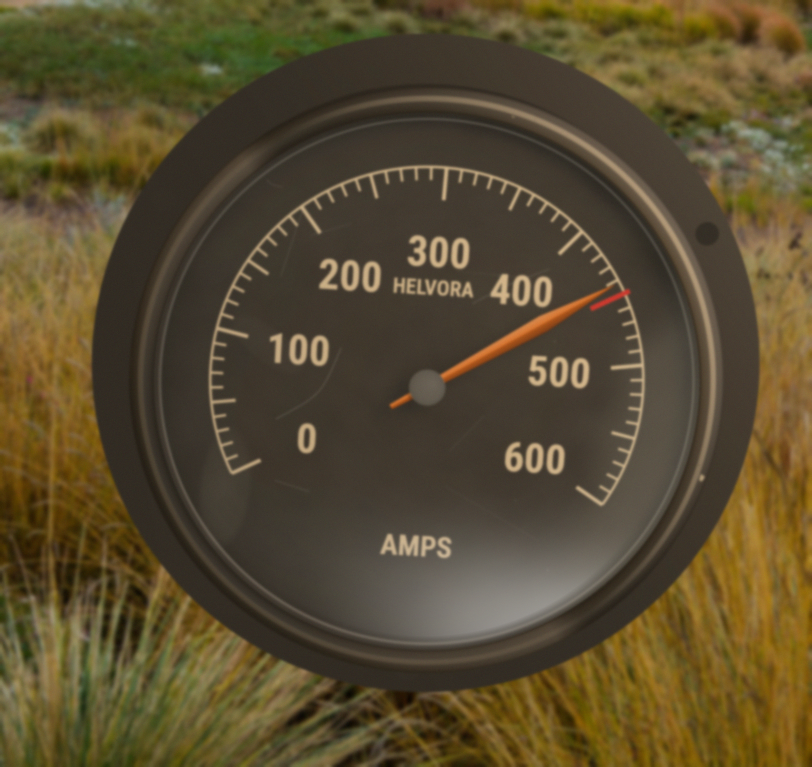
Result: 440 A
